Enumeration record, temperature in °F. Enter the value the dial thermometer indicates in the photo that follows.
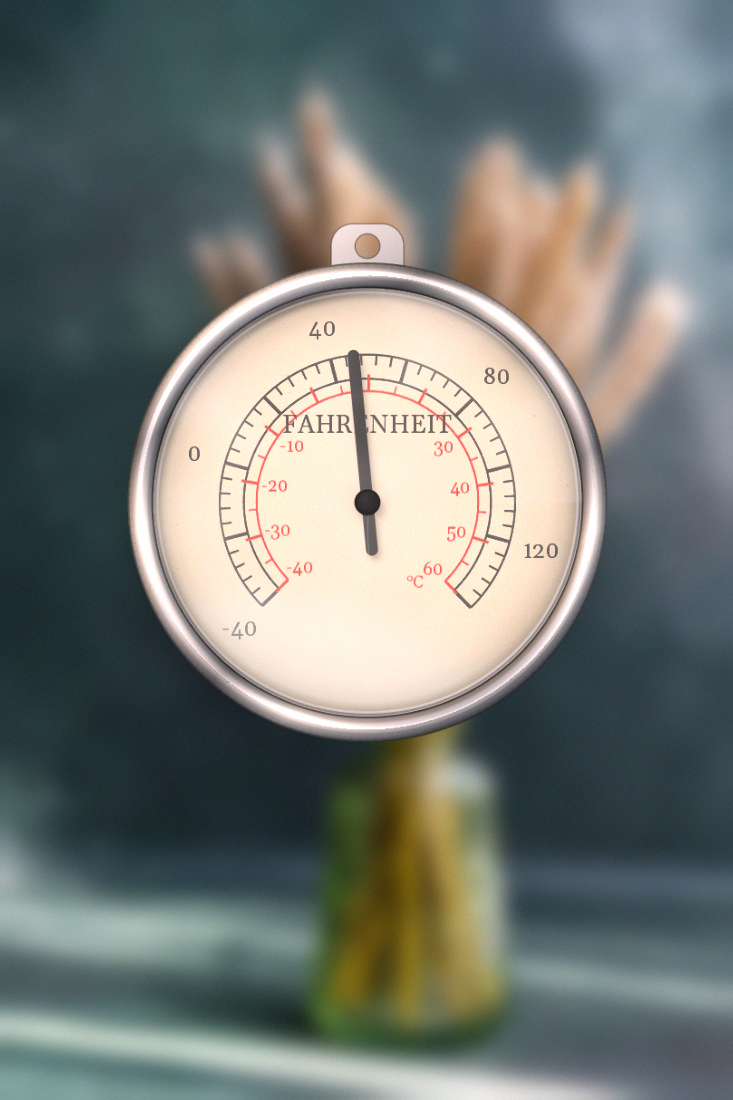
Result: 46 °F
